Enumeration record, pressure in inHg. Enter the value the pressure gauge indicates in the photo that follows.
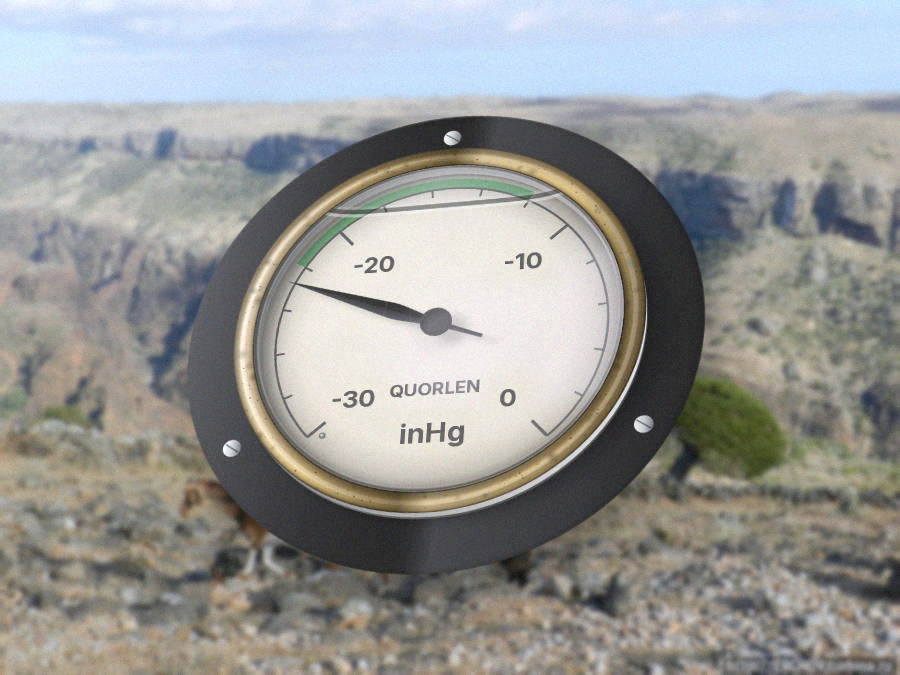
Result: -23 inHg
